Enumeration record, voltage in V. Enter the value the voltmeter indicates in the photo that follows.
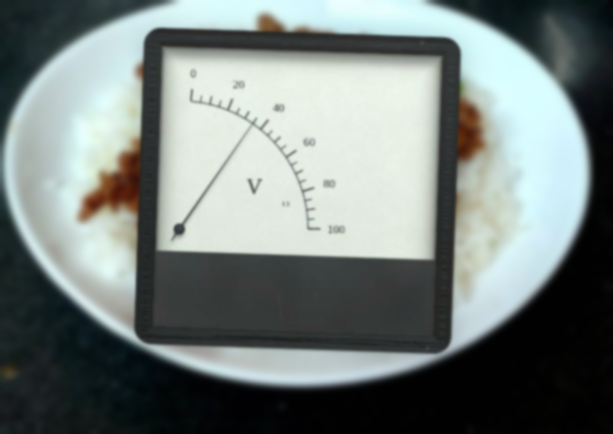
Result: 35 V
